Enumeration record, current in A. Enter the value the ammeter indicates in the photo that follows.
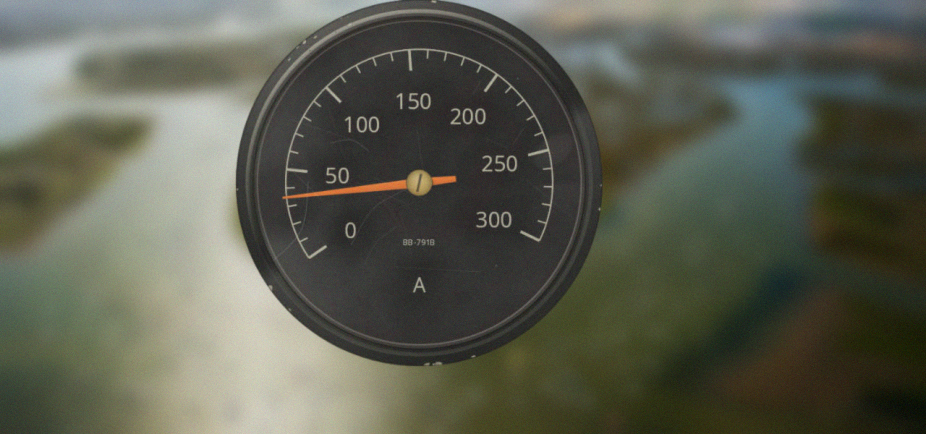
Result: 35 A
